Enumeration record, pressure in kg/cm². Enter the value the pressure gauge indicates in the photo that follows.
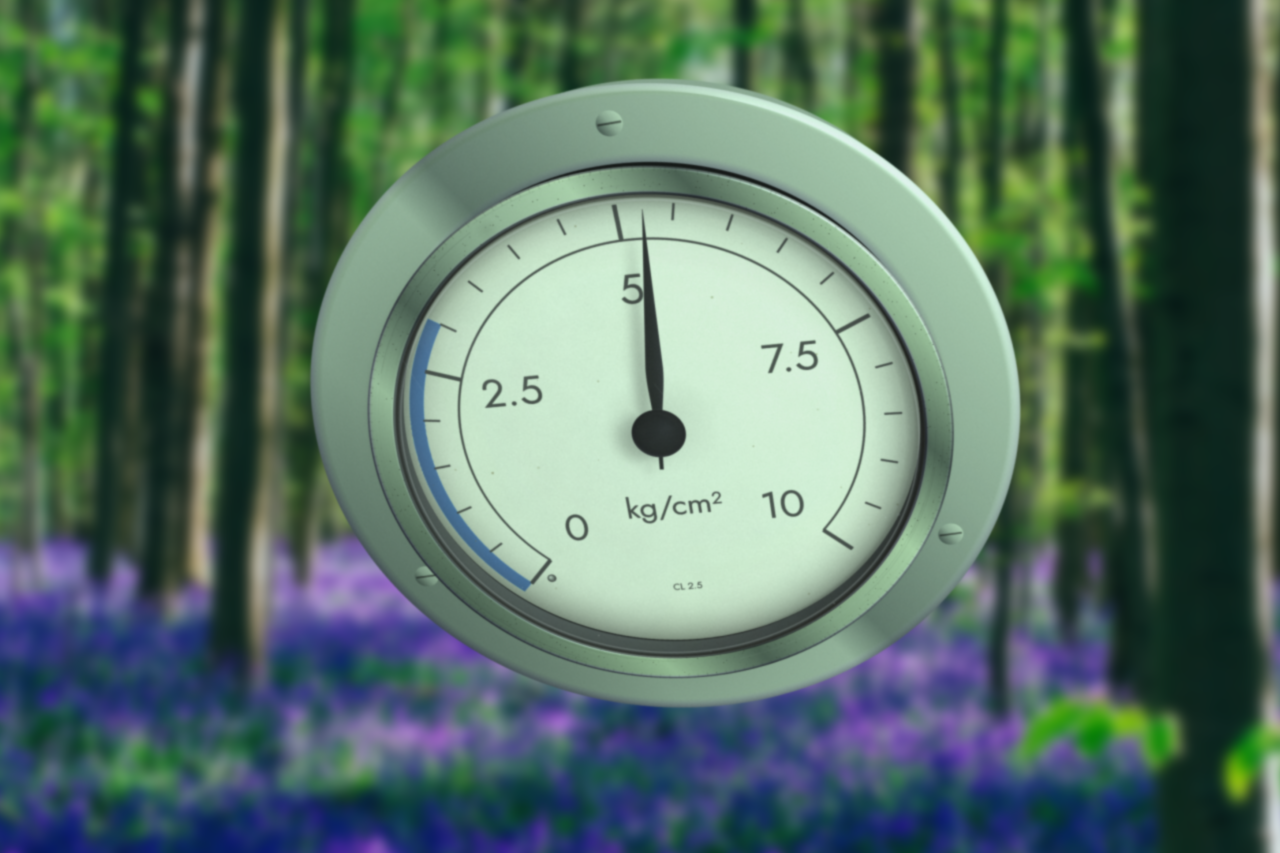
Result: 5.25 kg/cm²
